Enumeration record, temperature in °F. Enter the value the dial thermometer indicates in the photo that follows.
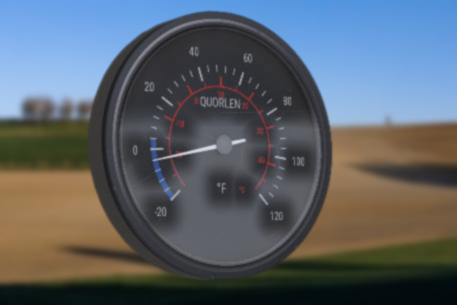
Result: -4 °F
